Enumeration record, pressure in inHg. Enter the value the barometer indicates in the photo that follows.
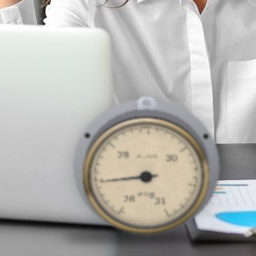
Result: 28.5 inHg
